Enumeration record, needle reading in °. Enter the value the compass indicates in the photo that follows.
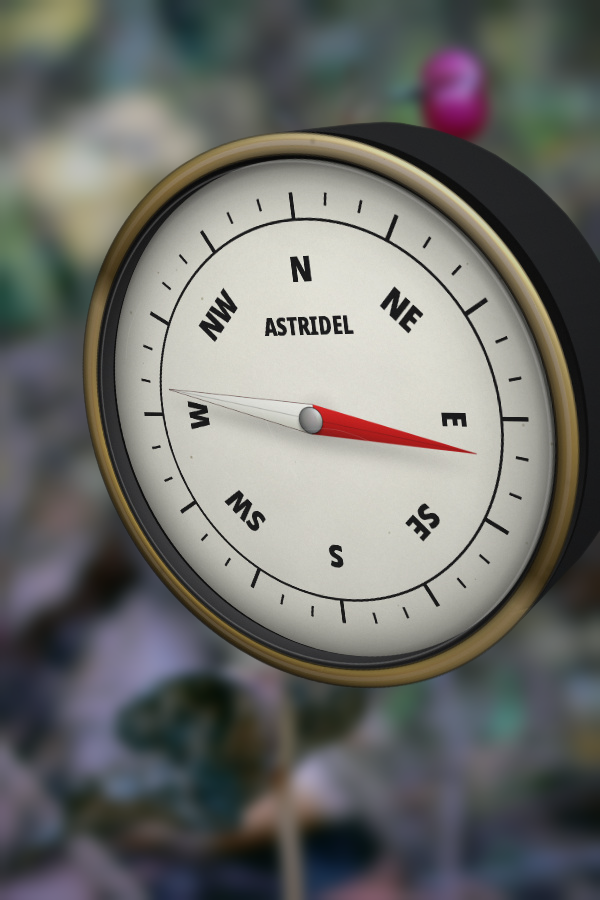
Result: 100 °
